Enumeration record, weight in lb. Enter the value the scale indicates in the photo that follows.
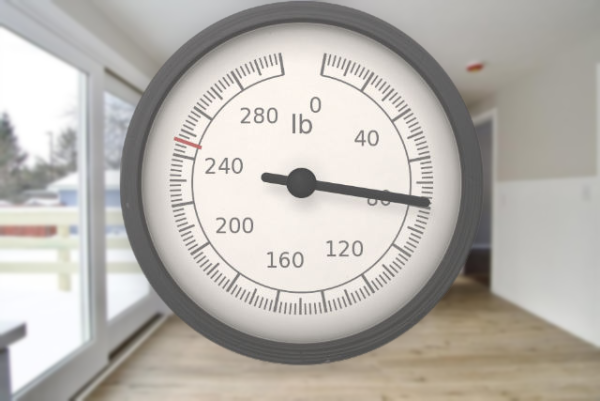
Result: 78 lb
